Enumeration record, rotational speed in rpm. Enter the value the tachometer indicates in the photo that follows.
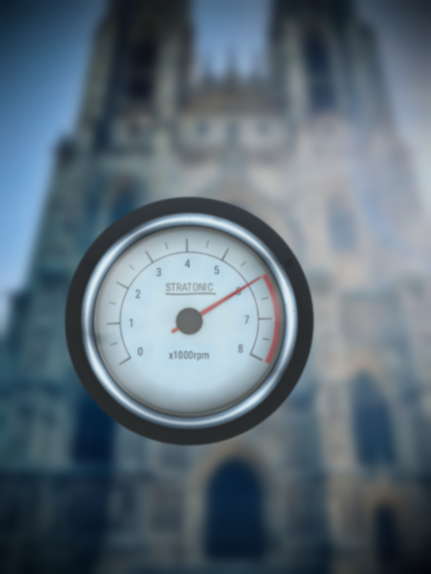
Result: 6000 rpm
